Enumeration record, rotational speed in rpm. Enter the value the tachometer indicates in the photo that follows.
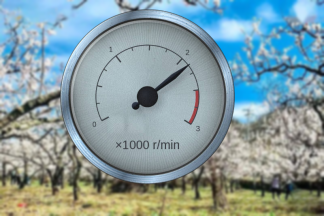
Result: 2125 rpm
